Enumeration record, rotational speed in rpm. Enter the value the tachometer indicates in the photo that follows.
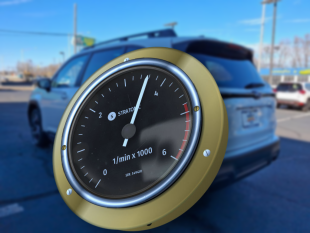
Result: 3600 rpm
